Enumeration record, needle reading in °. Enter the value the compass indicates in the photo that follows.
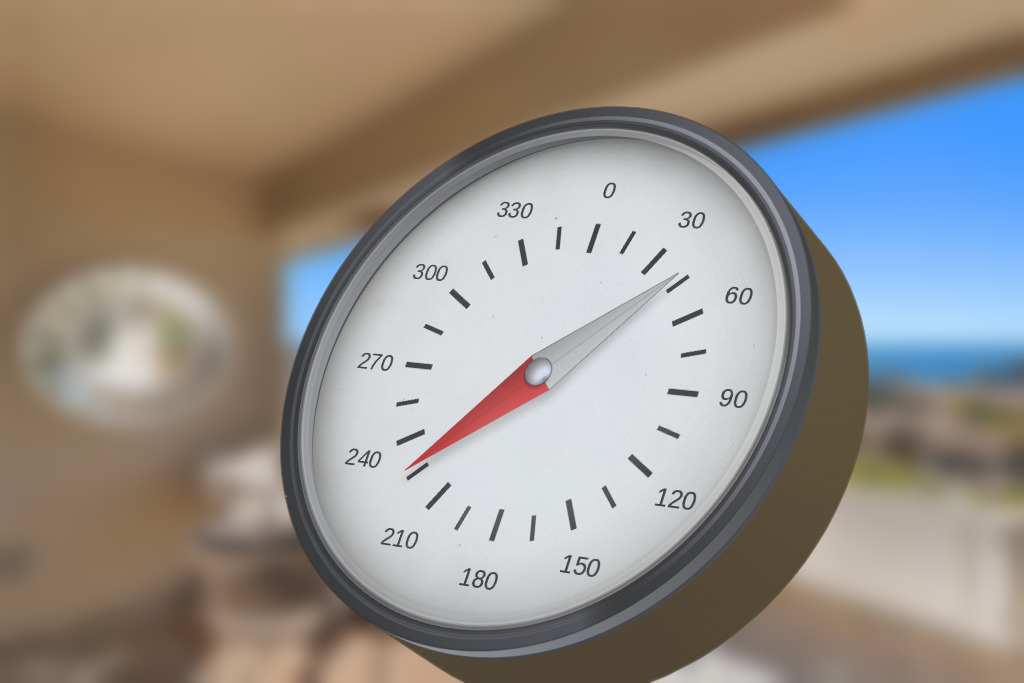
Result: 225 °
